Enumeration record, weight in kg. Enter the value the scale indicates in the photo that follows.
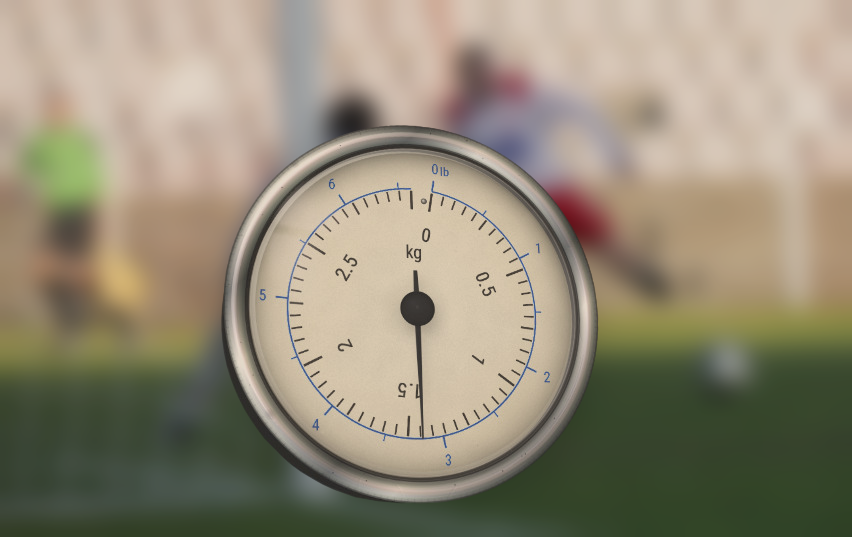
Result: 1.45 kg
